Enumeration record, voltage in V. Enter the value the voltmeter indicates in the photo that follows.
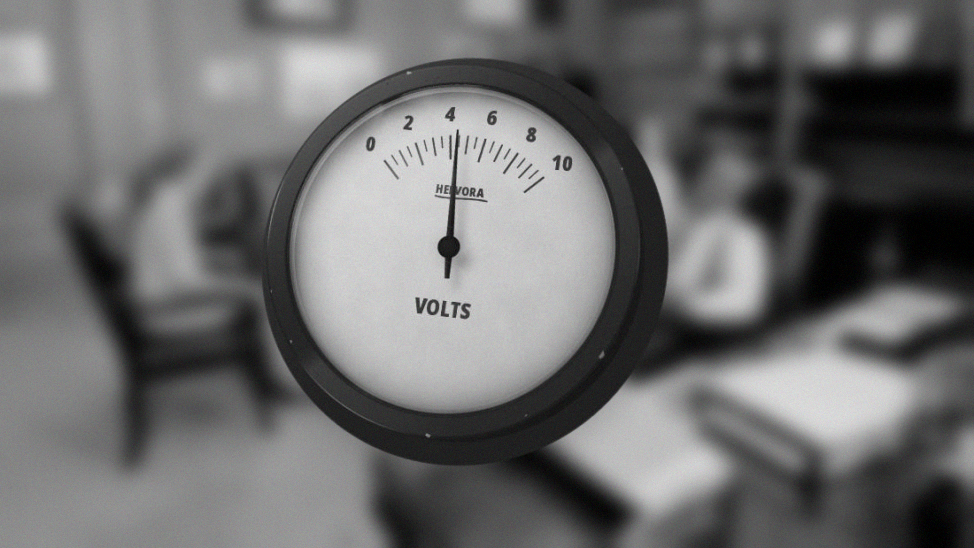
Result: 4.5 V
